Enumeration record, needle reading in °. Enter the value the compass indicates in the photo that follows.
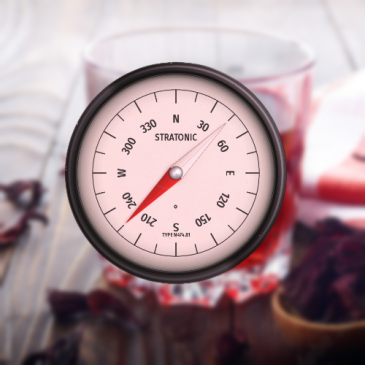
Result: 225 °
